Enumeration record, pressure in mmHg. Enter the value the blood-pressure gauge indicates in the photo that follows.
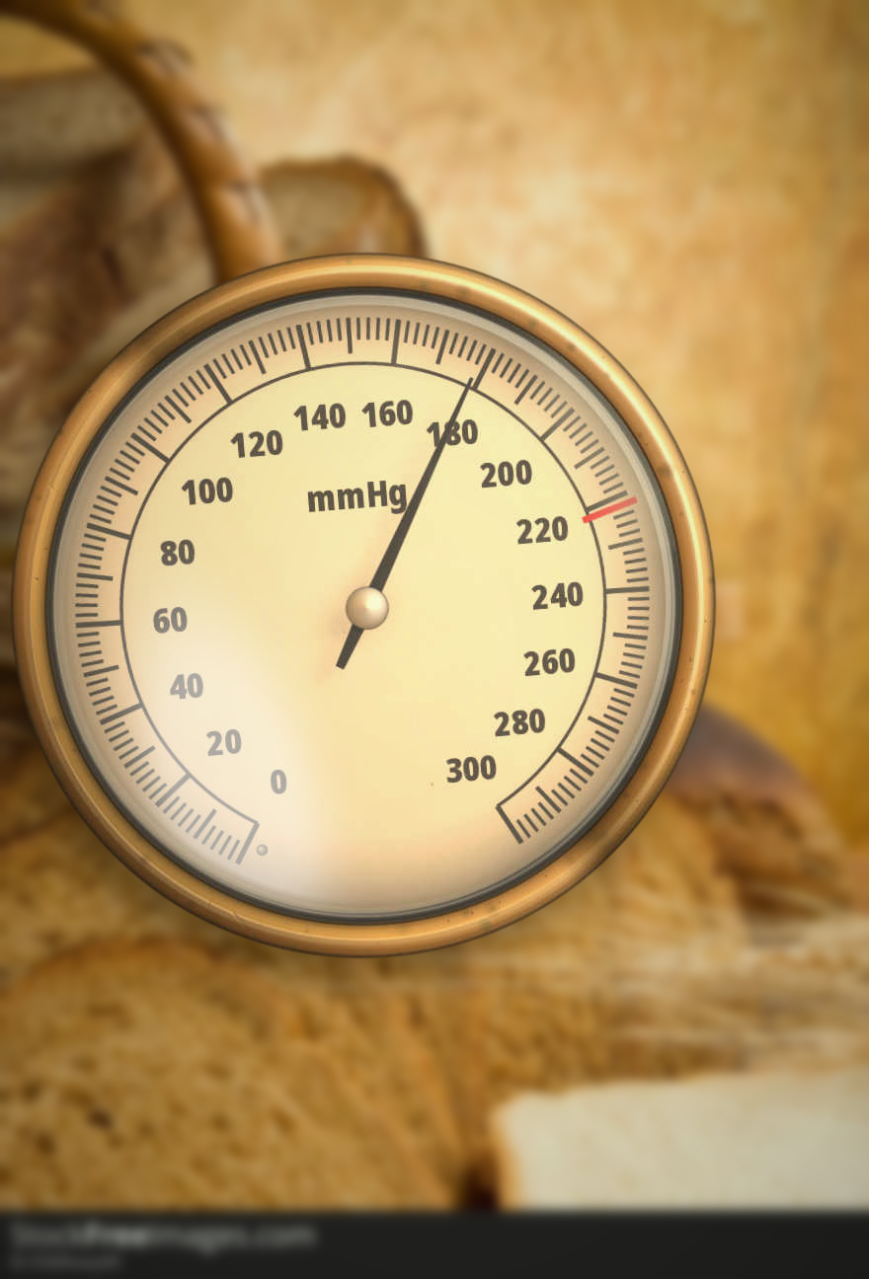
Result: 178 mmHg
